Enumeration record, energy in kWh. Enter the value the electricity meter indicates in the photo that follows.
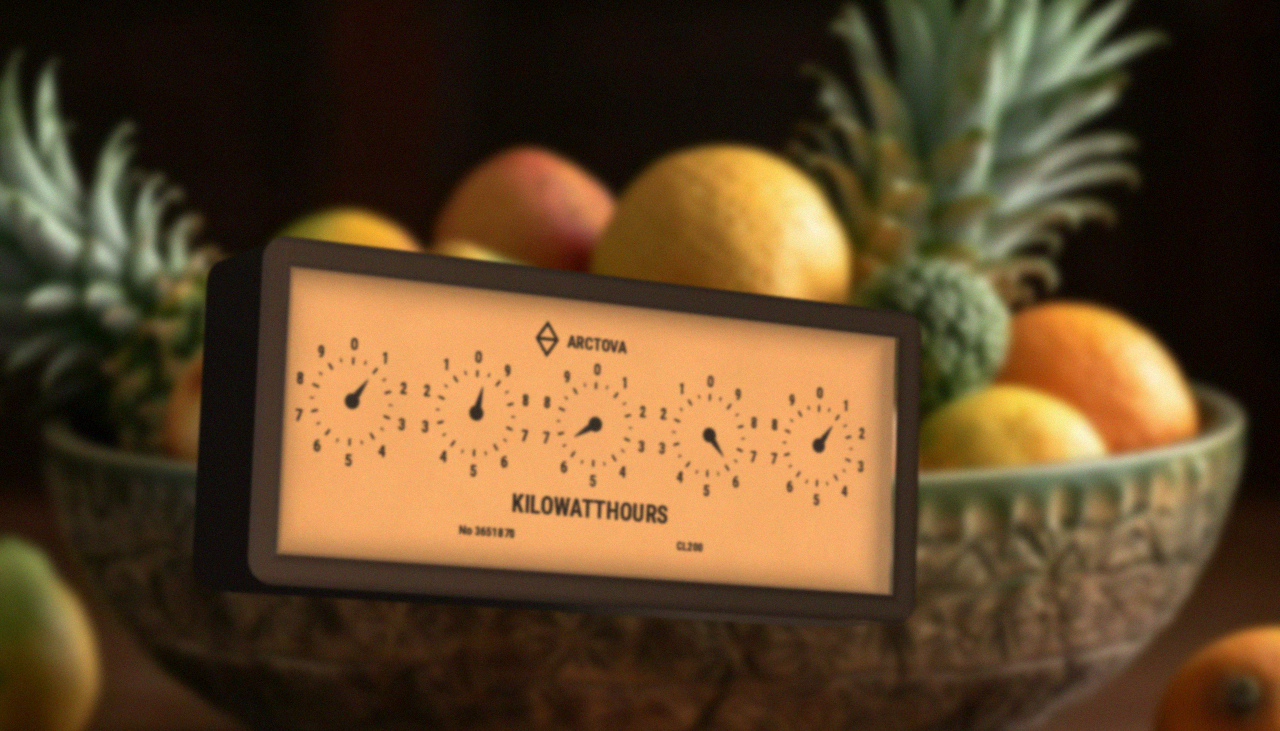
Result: 9661 kWh
